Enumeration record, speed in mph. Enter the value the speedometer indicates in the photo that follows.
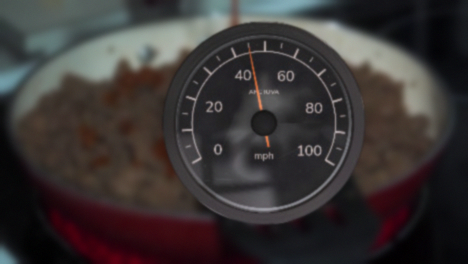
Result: 45 mph
